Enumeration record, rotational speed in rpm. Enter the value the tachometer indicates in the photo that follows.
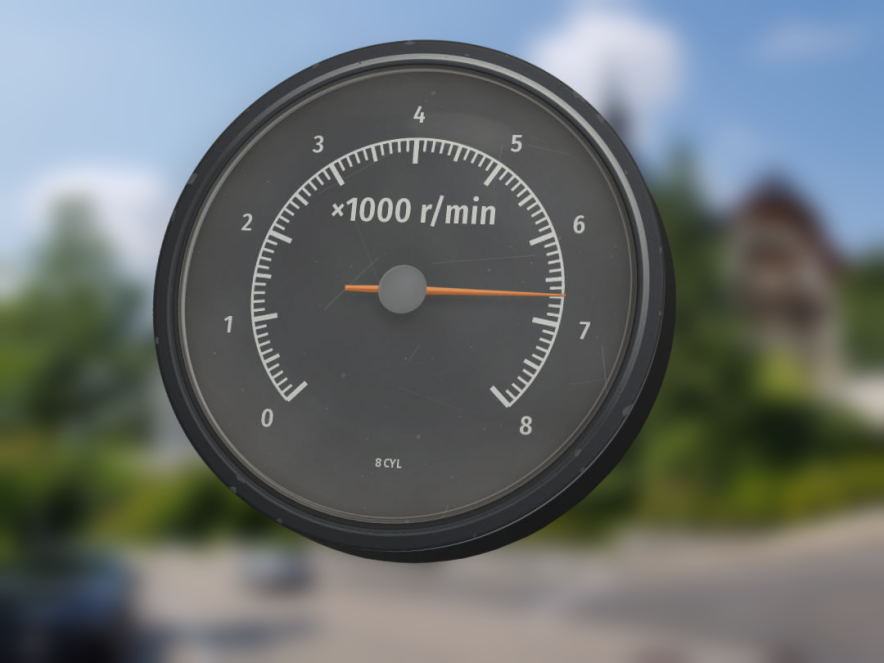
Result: 6700 rpm
